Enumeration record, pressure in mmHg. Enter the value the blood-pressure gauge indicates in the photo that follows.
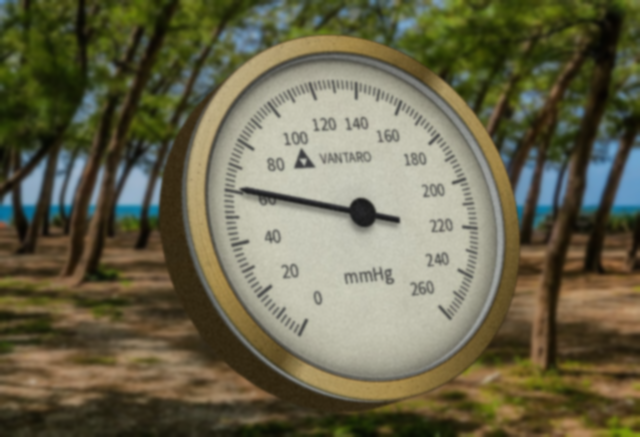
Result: 60 mmHg
